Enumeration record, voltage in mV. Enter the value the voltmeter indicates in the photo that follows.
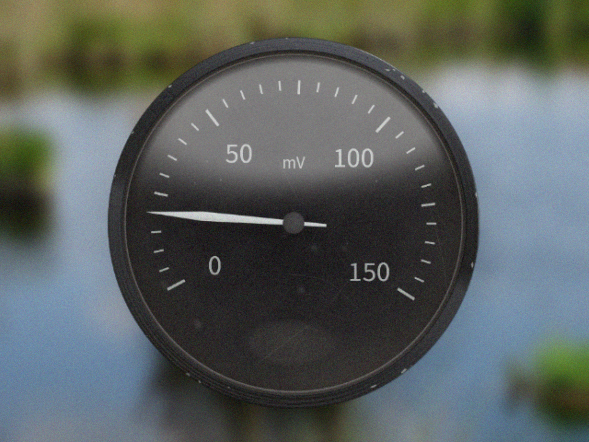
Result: 20 mV
